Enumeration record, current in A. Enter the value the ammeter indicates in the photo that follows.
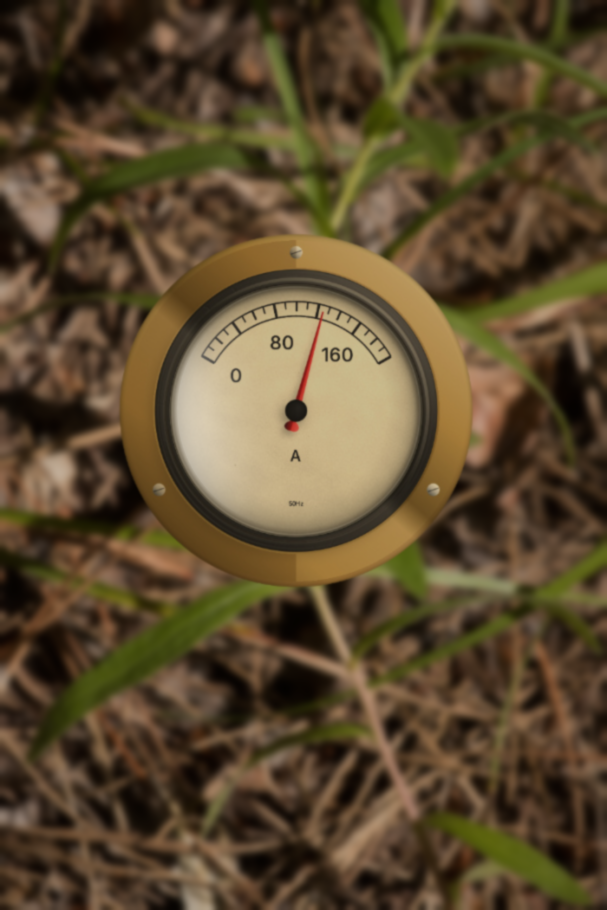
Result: 125 A
